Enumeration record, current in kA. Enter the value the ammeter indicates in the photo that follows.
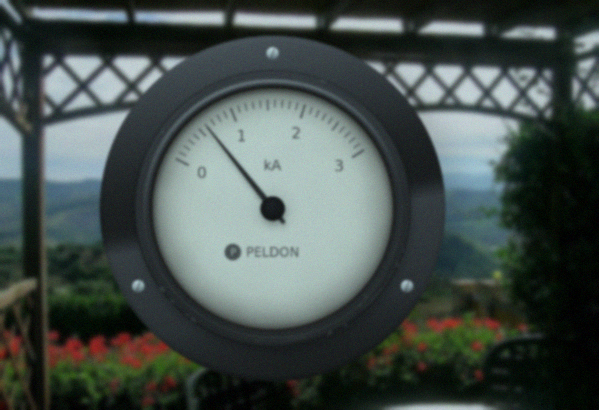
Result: 0.6 kA
